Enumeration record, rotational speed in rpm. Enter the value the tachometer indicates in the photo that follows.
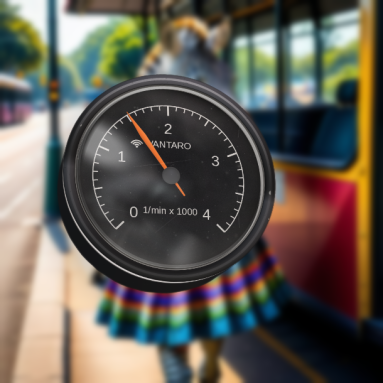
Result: 1500 rpm
